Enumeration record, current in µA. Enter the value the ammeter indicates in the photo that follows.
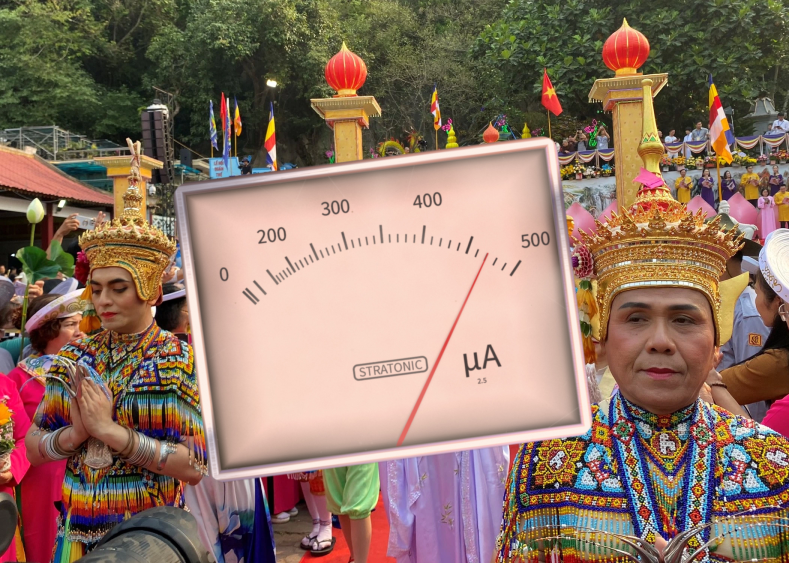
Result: 470 µA
